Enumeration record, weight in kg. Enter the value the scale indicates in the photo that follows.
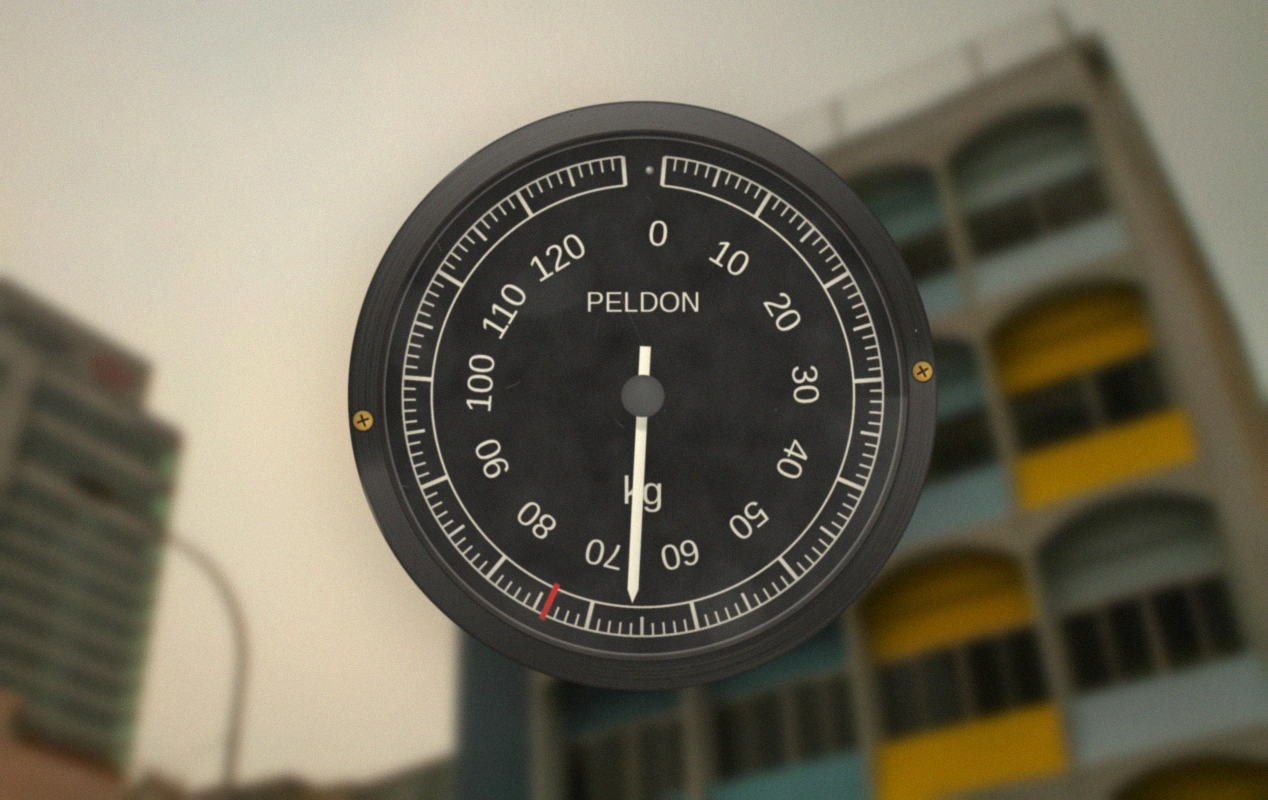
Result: 66 kg
